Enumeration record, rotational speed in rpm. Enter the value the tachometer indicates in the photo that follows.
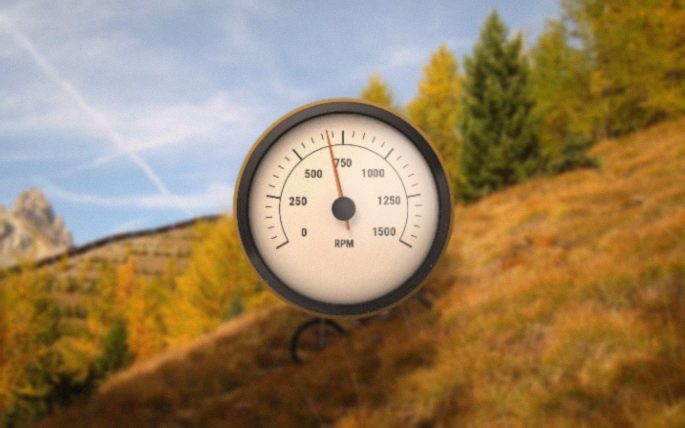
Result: 675 rpm
